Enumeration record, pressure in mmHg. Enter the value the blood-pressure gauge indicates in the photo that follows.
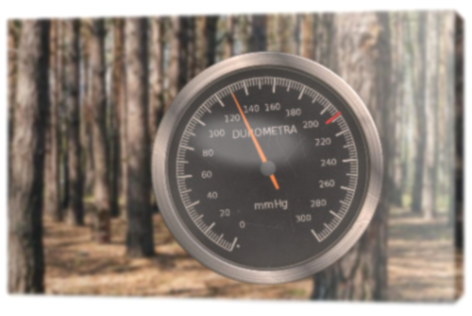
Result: 130 mmHg
